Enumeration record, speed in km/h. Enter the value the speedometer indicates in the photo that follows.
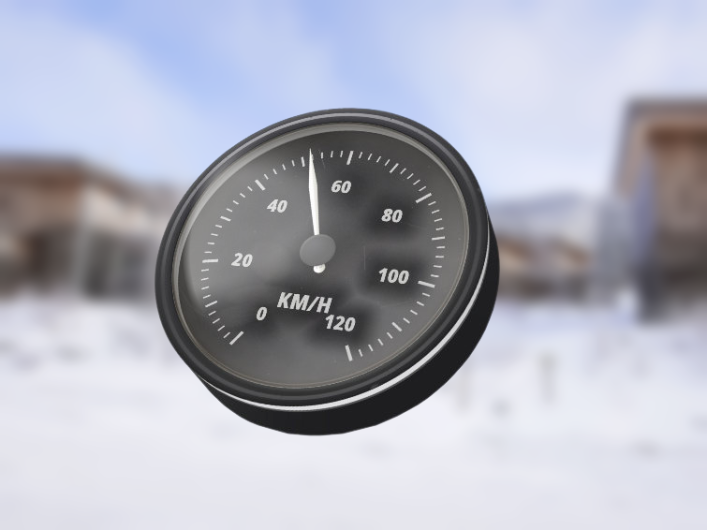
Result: 52 km/h
